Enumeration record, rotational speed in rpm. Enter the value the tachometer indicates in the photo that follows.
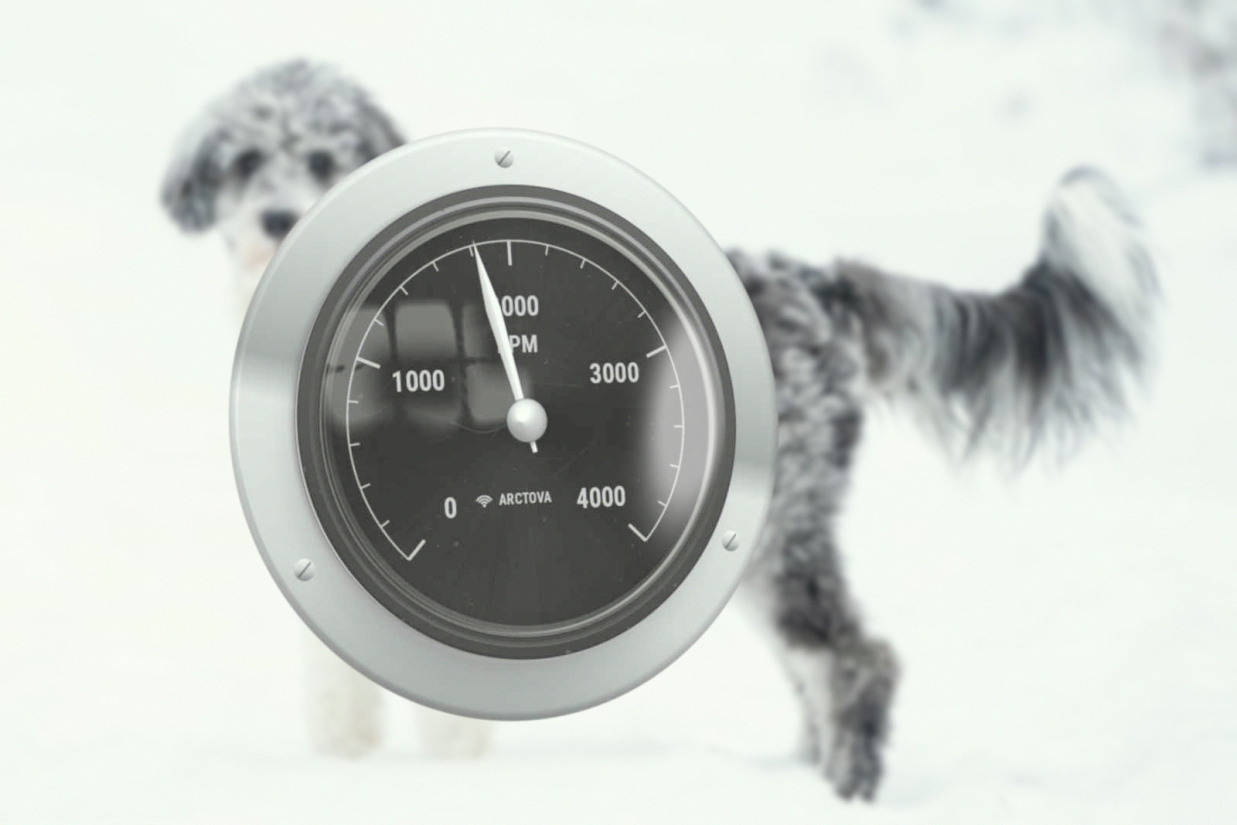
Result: 1800 rpm
